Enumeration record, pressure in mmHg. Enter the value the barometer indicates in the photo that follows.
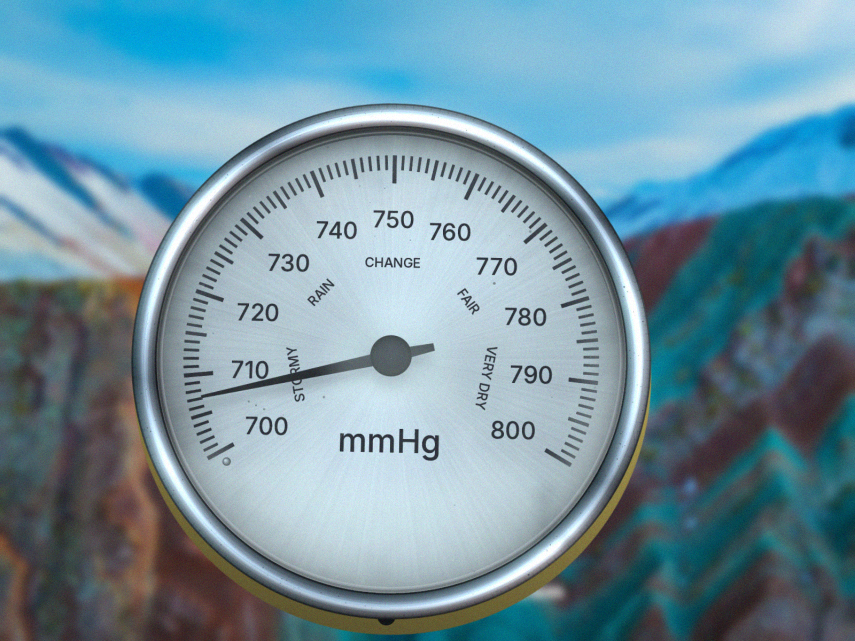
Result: 707 mmHg
